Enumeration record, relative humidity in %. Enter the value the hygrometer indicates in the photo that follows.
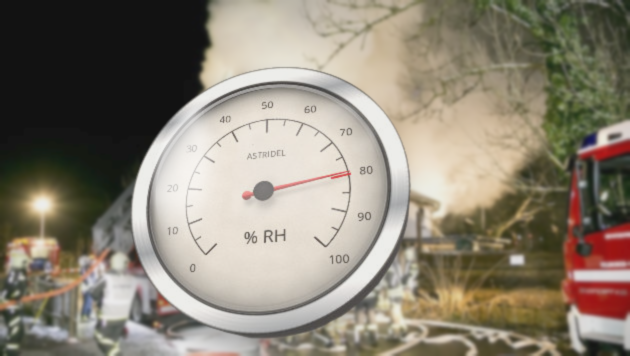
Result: 80 %
